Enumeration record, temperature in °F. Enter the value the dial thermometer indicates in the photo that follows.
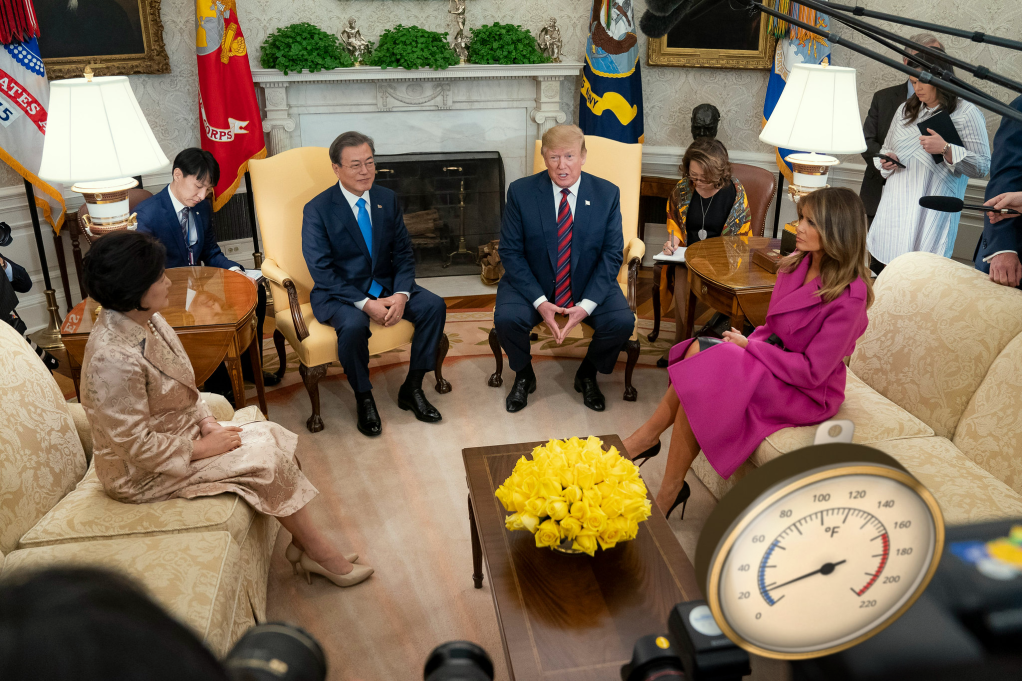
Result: 20 °F
